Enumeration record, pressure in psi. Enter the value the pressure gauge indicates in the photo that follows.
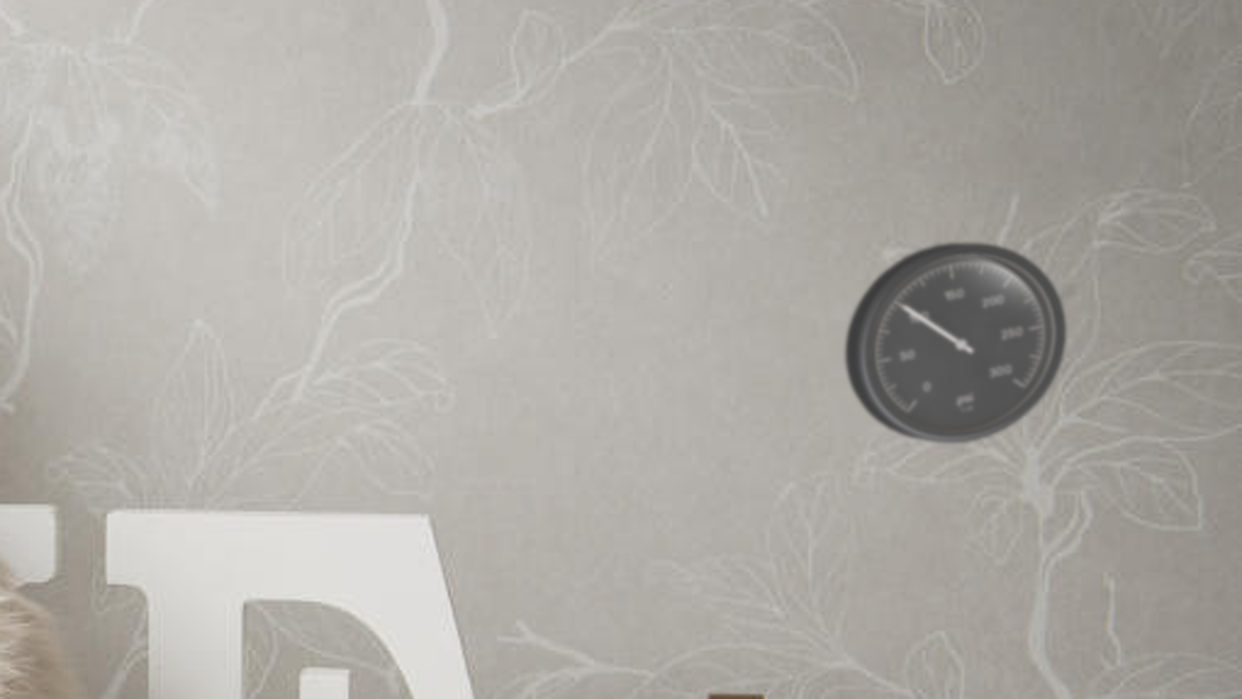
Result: 100 psi
